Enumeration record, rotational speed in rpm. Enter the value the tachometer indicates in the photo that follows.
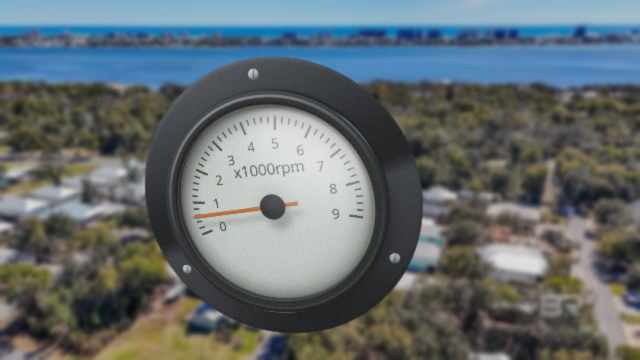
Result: 600 rpm
